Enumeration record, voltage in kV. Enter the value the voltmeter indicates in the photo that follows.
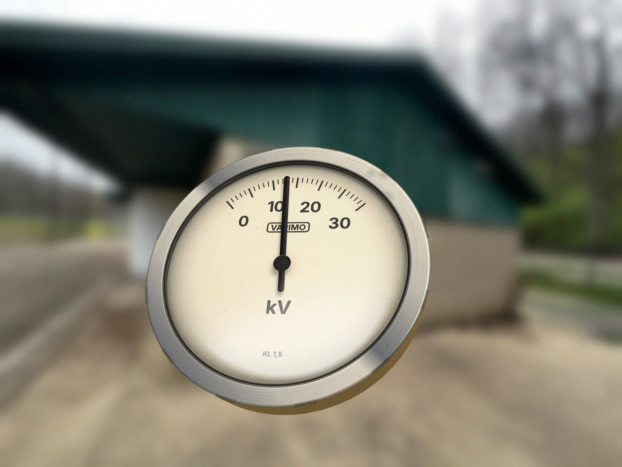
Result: 13 kV
